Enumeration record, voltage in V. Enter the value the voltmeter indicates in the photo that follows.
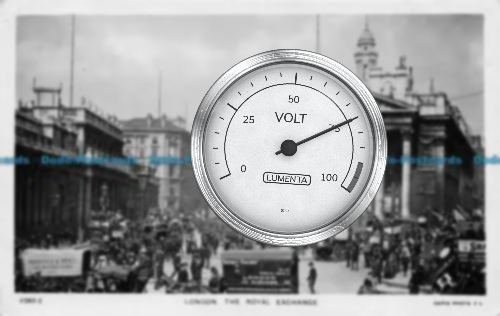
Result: 75 V
